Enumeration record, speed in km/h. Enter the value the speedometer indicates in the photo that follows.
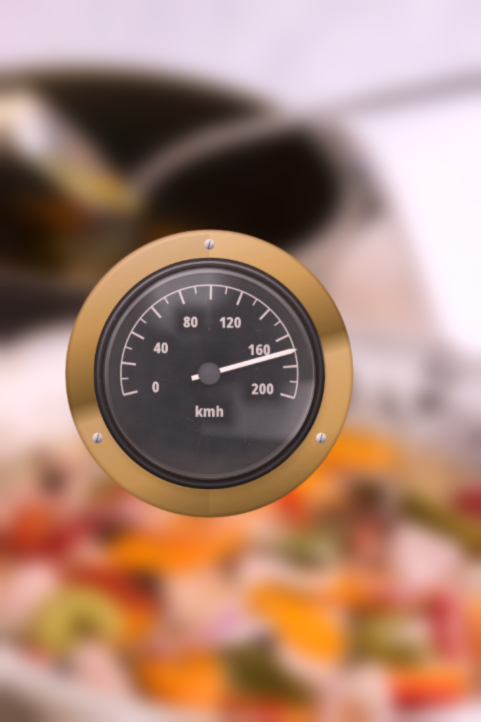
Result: 170 km/h
